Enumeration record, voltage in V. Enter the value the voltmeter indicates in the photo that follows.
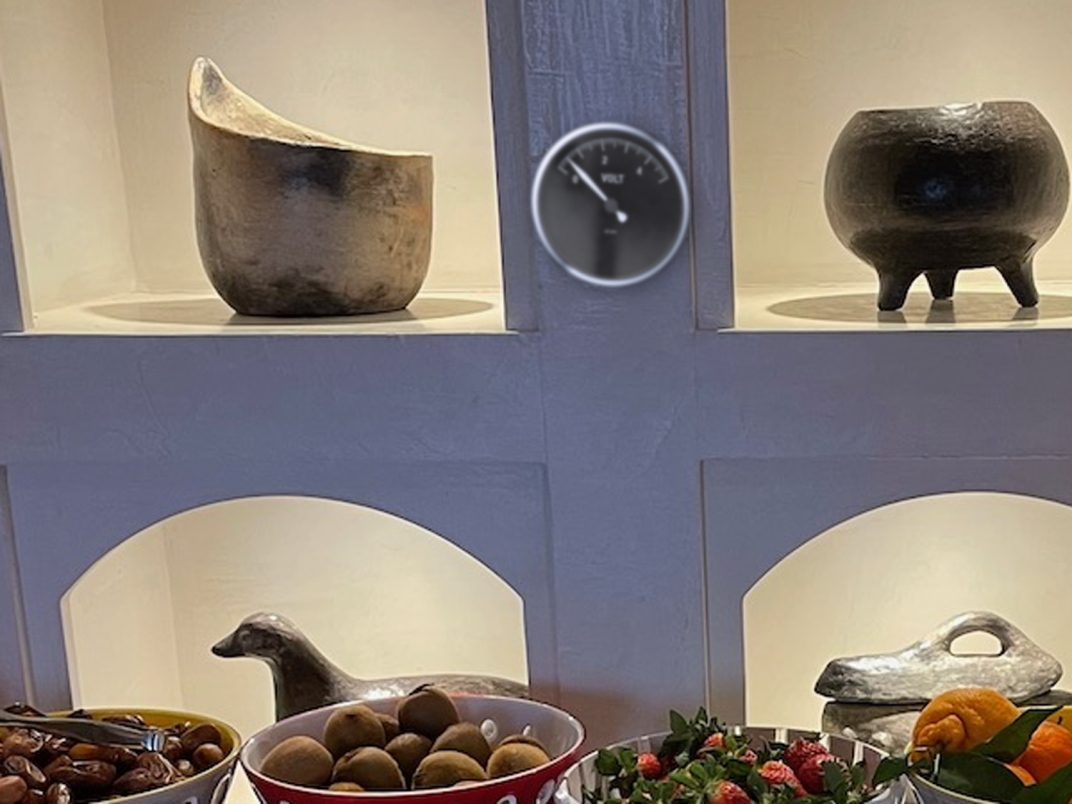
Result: 0.5 V
